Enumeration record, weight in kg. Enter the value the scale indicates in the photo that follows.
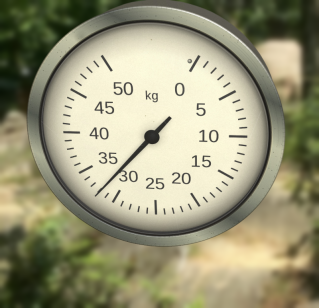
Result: 32 kg
